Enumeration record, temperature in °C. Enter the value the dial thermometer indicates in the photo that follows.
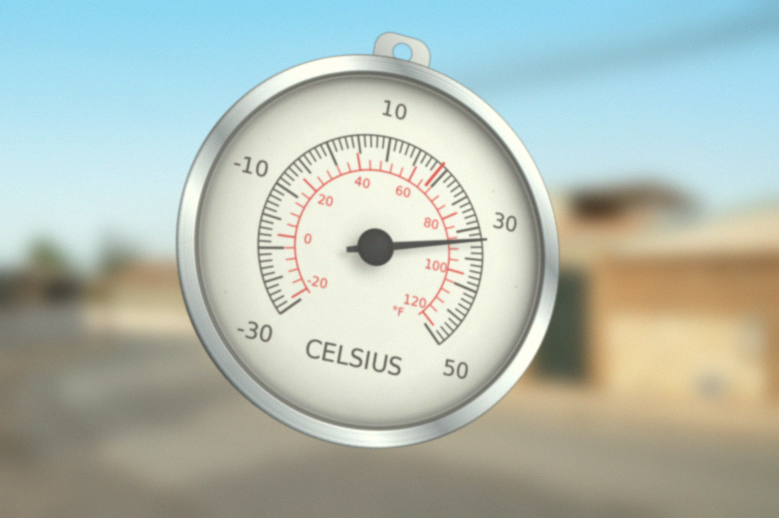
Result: 32 °C
